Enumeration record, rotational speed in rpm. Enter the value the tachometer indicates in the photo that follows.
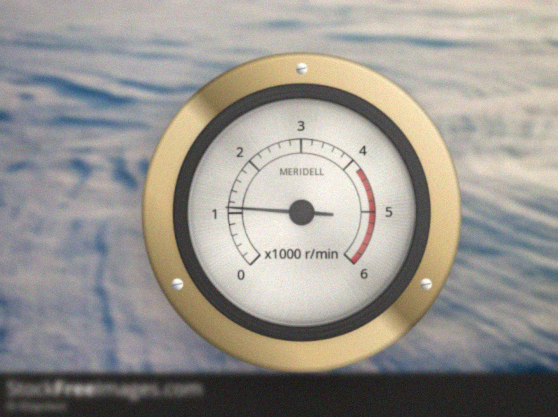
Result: 1100 rpm
